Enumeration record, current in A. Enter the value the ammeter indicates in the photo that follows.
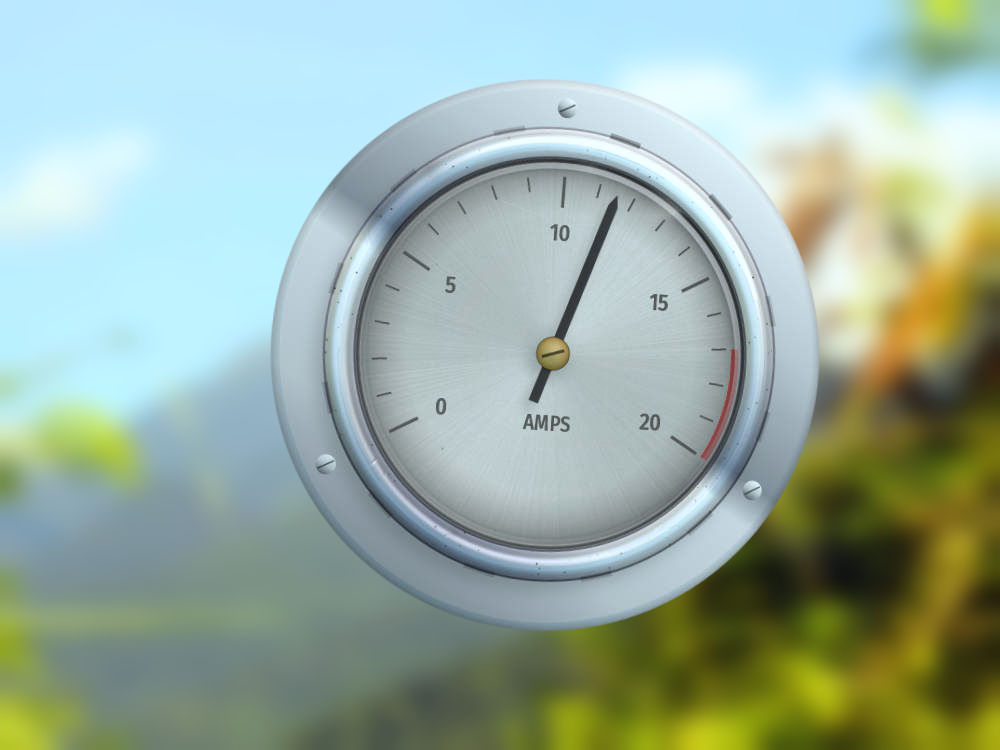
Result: 11.5 A
